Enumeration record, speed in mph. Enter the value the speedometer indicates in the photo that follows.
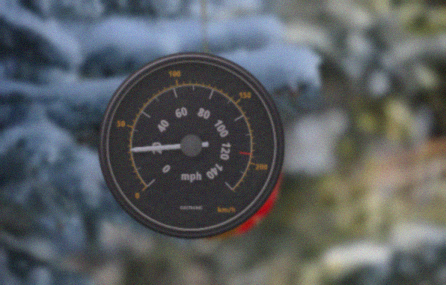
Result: 20 mph
